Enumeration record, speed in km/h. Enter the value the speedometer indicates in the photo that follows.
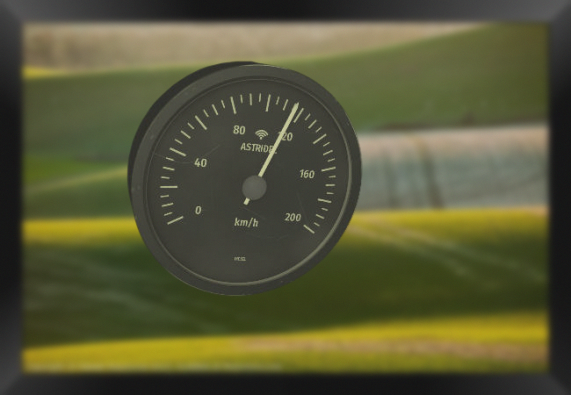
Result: 115 km/h
